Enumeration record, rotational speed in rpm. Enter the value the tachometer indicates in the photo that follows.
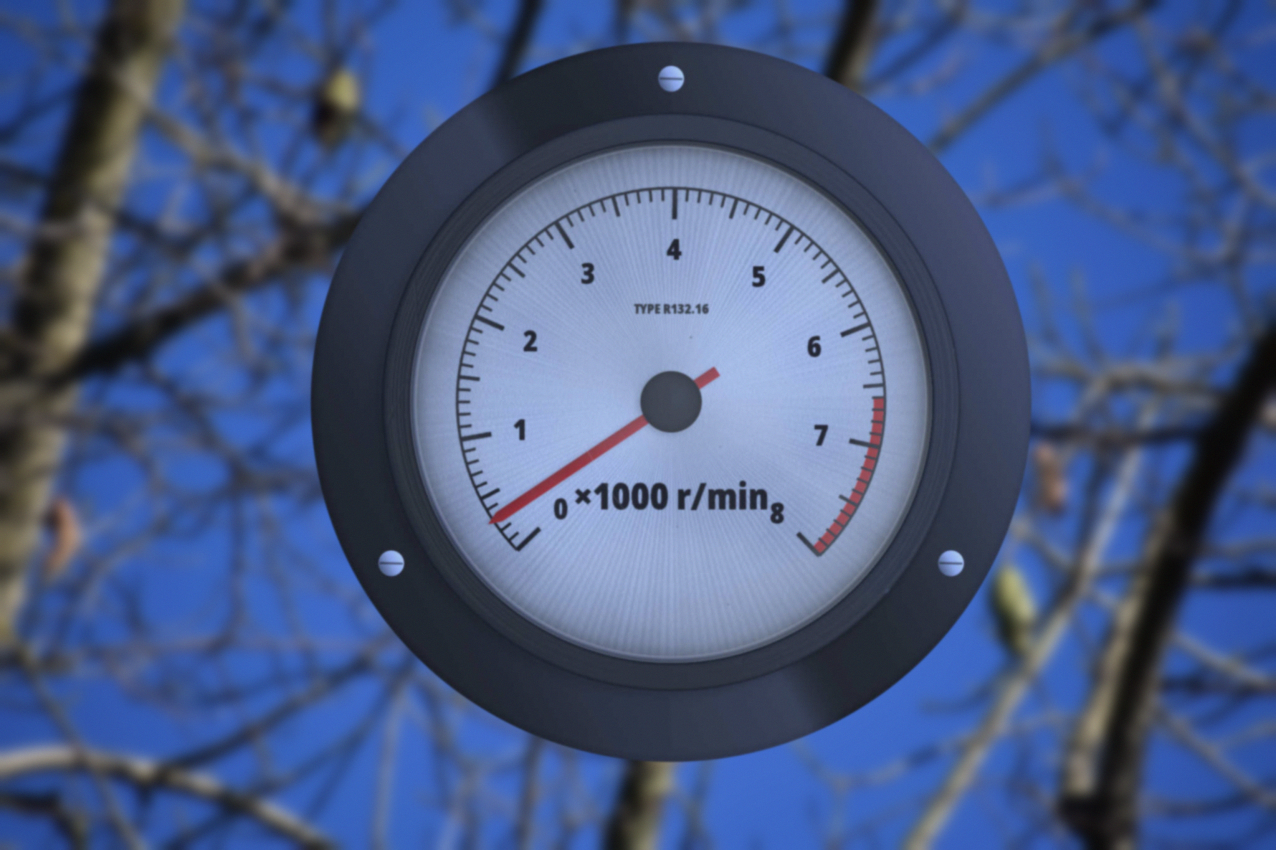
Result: 300 rpm
